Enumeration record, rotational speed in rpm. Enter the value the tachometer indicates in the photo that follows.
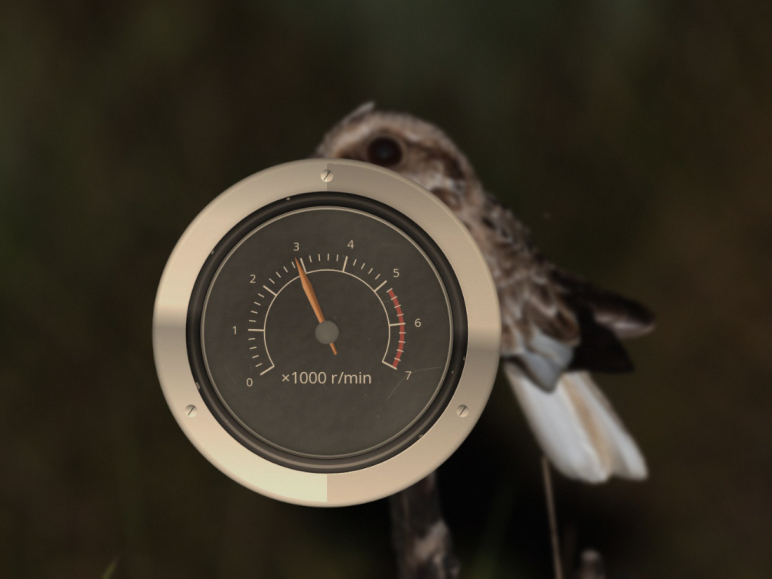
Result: 2900 rpm
